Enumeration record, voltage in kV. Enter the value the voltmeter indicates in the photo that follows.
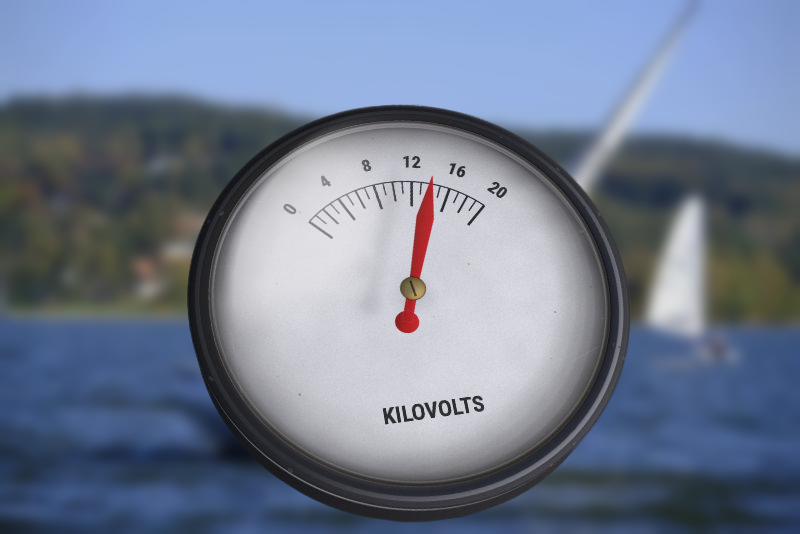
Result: 14 kV
